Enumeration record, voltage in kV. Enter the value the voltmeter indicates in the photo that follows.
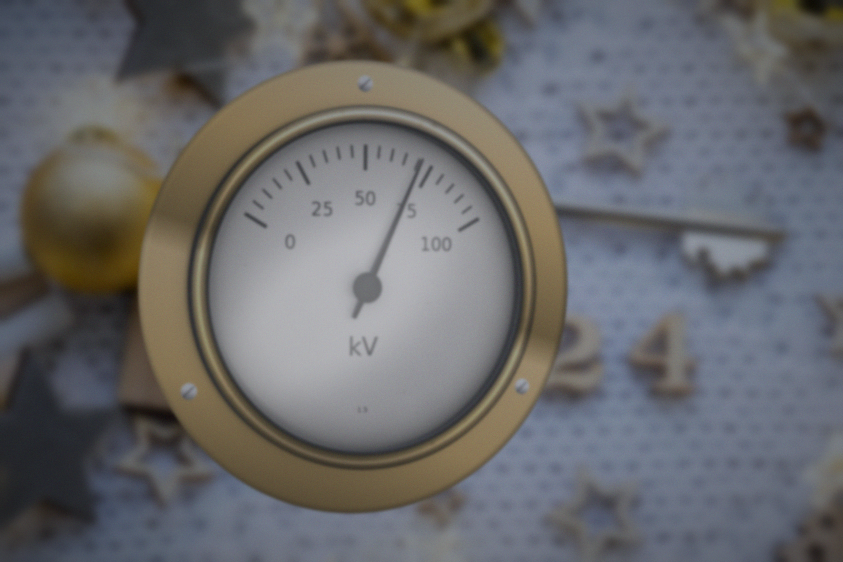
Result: 70 kV
